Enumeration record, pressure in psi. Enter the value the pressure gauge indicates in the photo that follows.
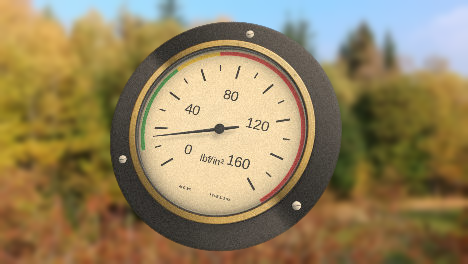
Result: 15 psi
